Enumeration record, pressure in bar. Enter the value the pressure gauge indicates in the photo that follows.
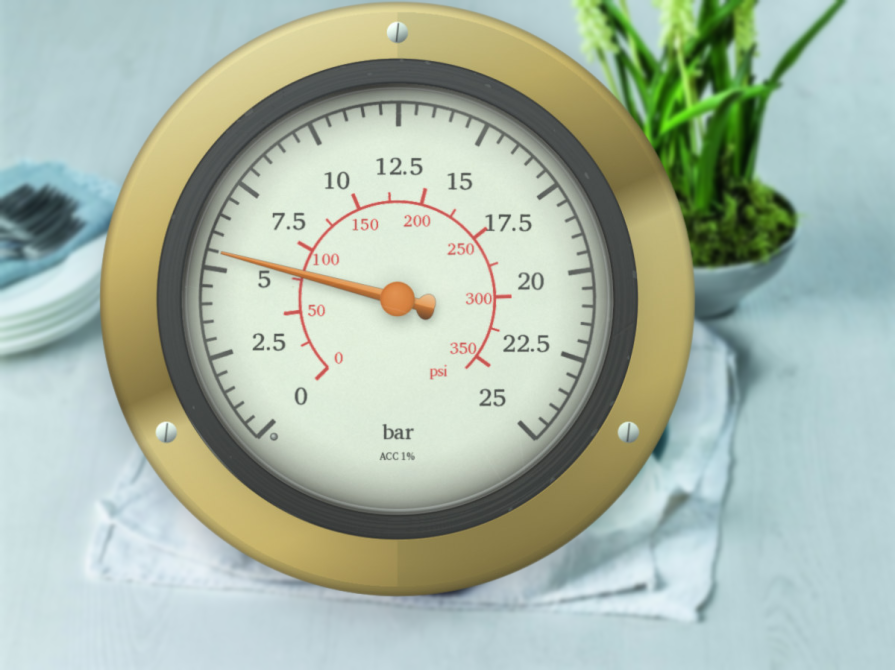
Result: 5.5 bar
